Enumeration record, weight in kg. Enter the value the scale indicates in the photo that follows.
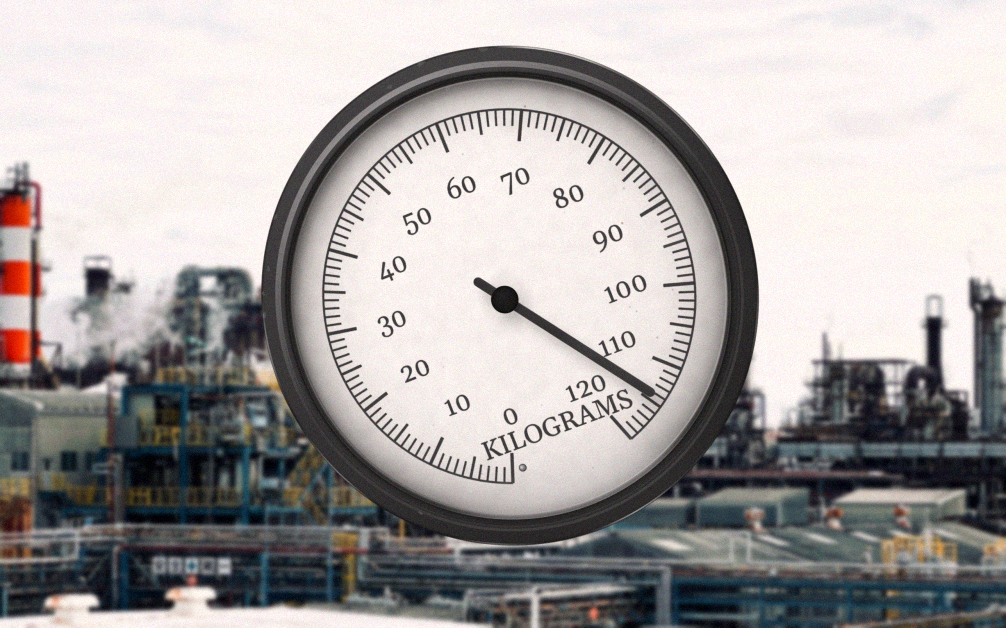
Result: 114 kg
